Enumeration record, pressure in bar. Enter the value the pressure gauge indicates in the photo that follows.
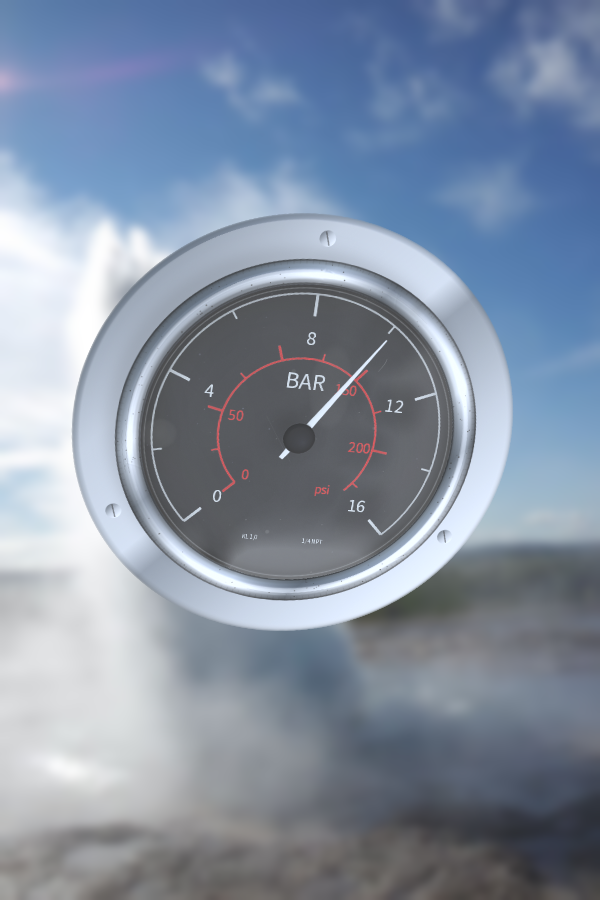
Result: 10 bar
